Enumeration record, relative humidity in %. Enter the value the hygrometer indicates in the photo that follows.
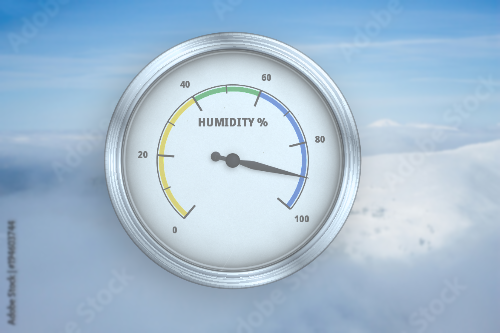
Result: 90 %
